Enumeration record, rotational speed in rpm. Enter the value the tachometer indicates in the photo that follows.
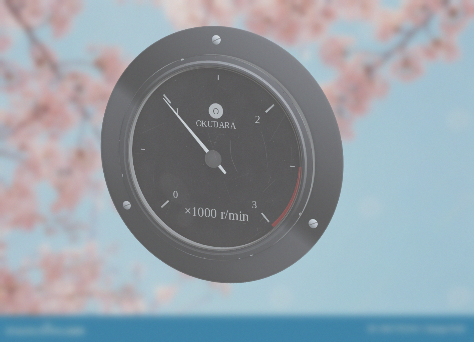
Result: 1000 rpm
